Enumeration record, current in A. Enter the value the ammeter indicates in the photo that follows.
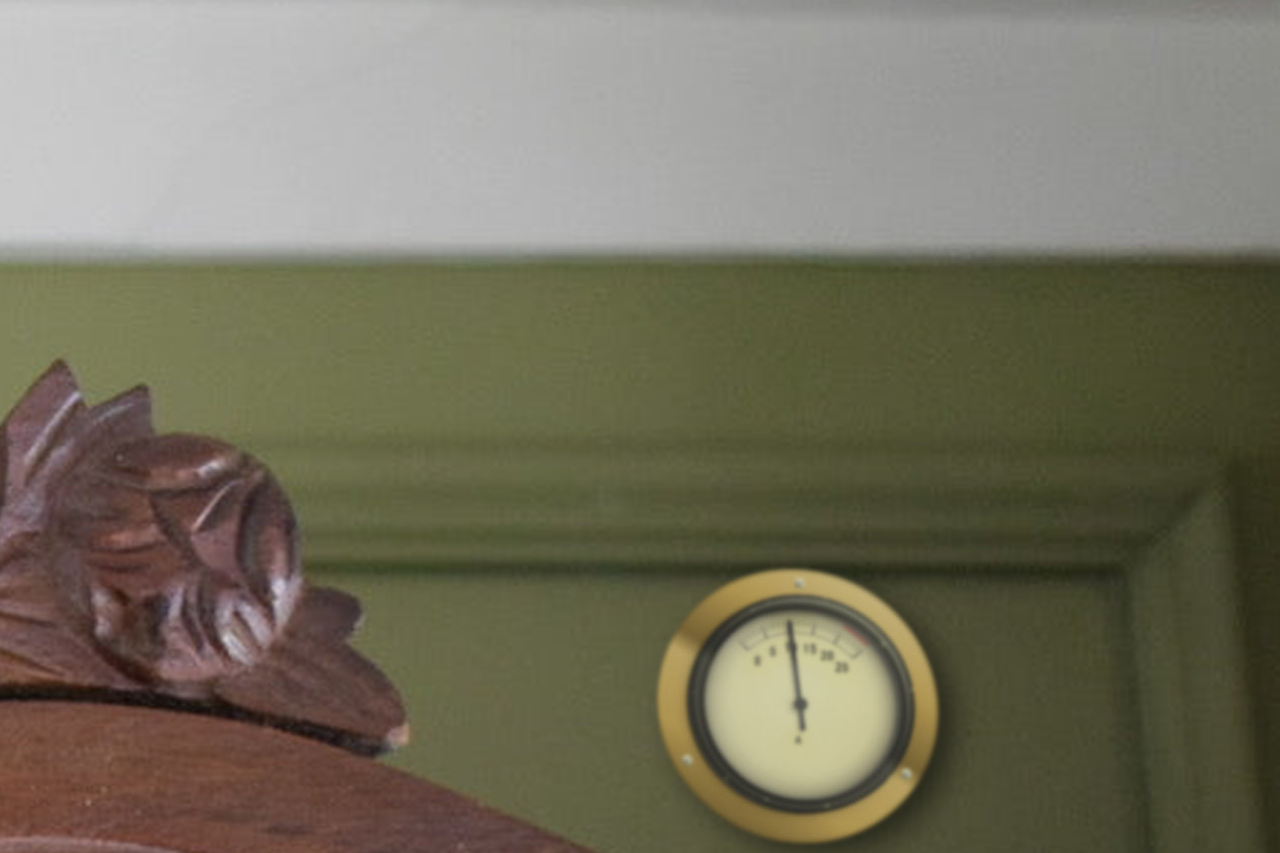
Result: 10 A
